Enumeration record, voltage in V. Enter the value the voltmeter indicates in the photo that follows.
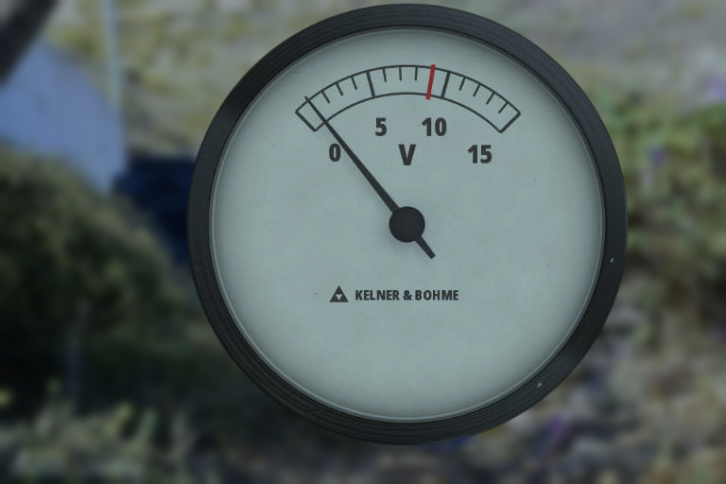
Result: 1 V
